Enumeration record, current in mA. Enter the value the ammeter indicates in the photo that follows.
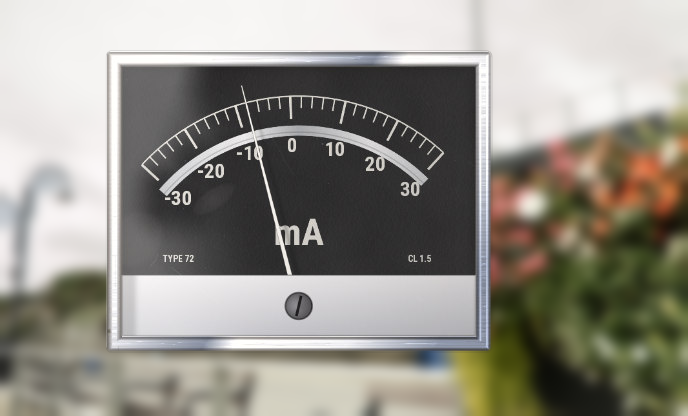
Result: -8 mA
